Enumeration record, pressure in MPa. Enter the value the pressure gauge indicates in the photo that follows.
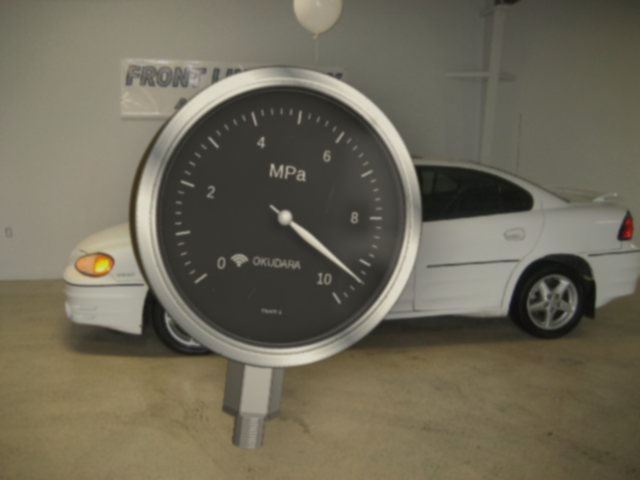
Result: 9.4 MPa
